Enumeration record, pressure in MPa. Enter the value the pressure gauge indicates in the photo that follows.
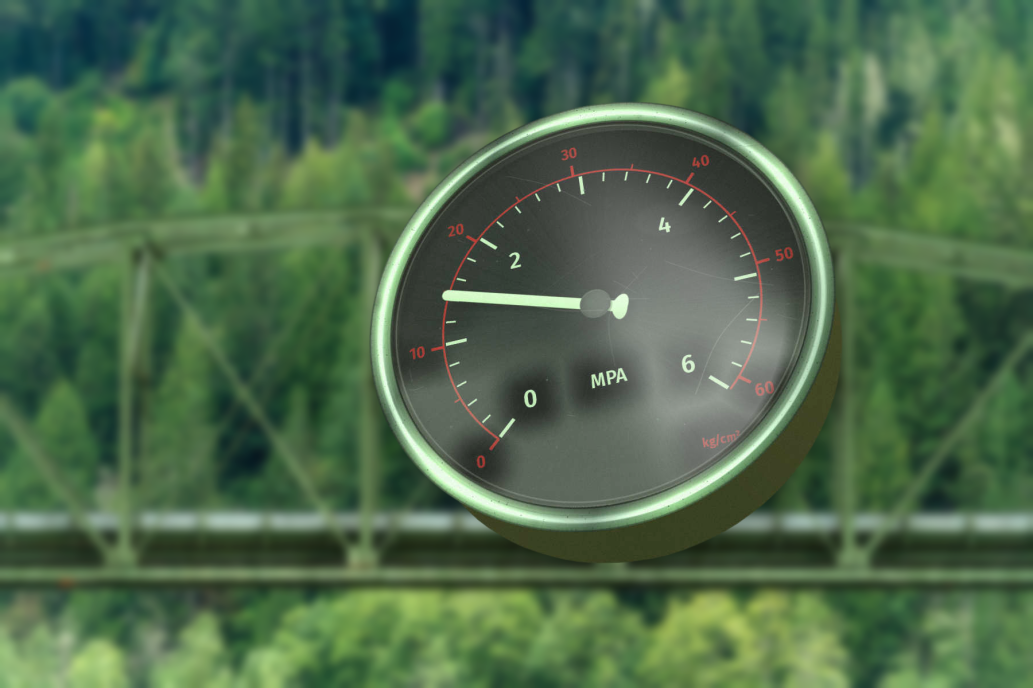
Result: 1.4 MPa
